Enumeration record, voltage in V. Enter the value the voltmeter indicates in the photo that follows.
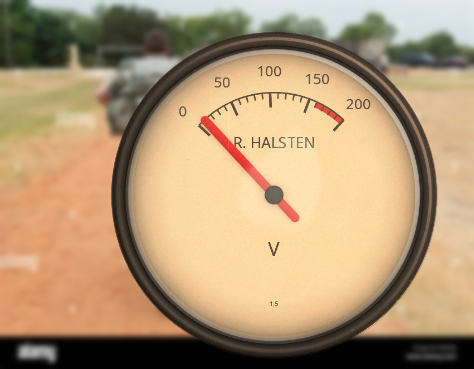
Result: 10 V
